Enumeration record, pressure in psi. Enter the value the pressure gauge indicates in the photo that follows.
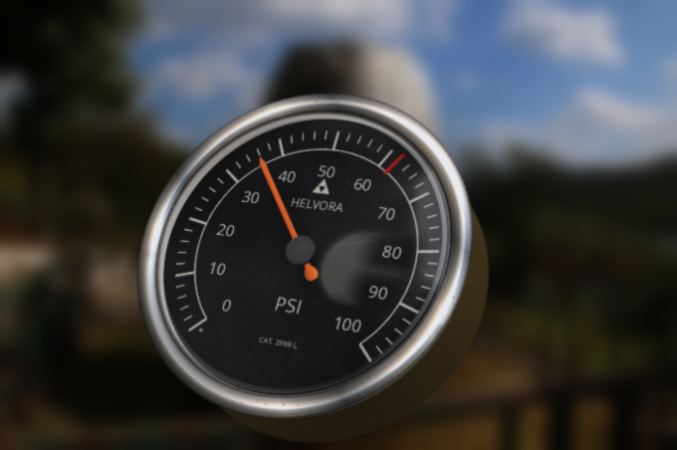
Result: 36 psi
